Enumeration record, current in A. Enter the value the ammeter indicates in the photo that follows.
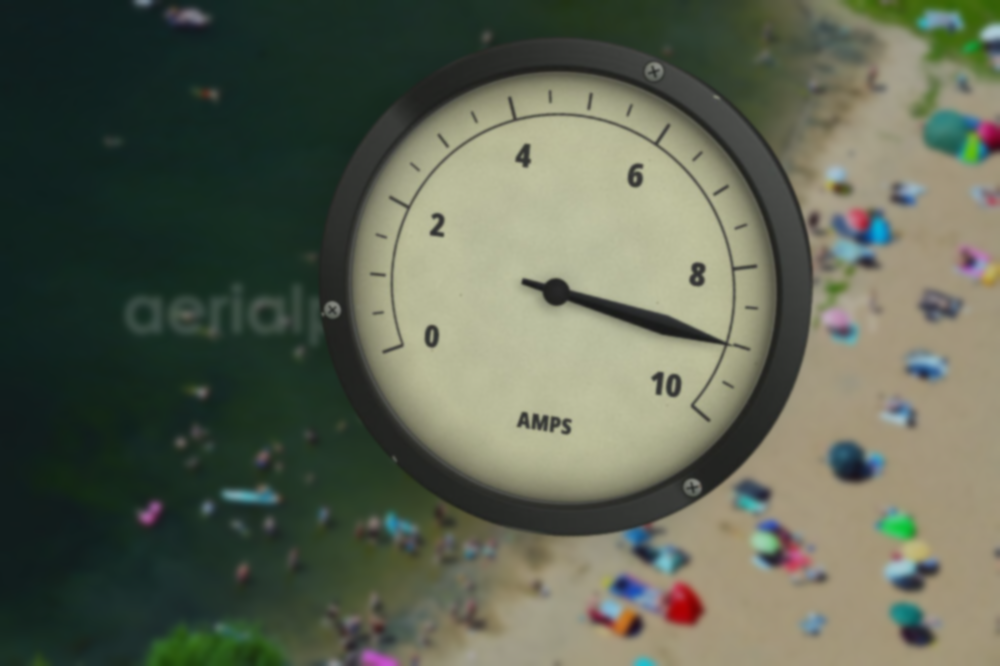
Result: 9 A
